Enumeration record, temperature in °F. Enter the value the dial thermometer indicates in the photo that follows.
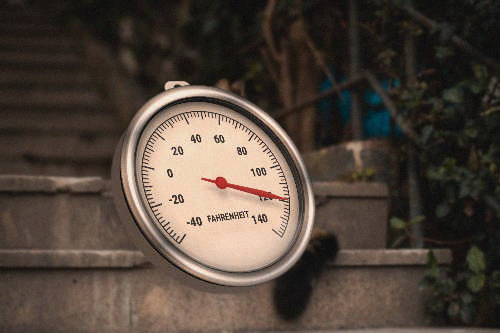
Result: 120 °F
